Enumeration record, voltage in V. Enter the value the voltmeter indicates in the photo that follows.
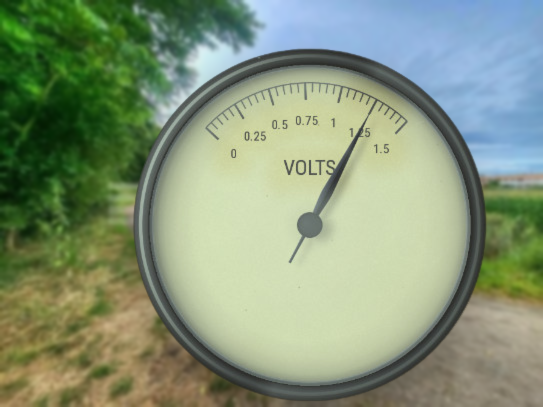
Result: 1.25 V
